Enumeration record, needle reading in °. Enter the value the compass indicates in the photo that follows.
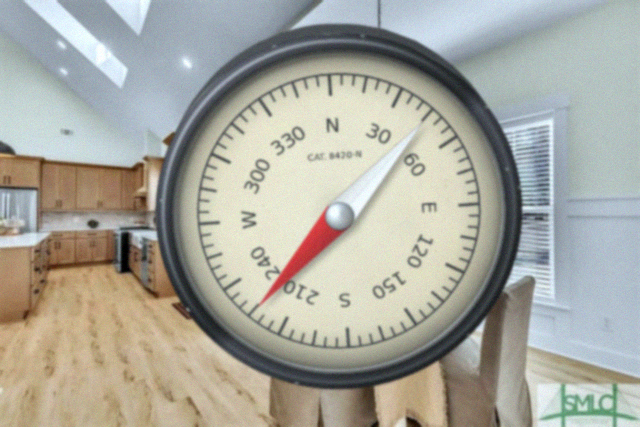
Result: 225 °
